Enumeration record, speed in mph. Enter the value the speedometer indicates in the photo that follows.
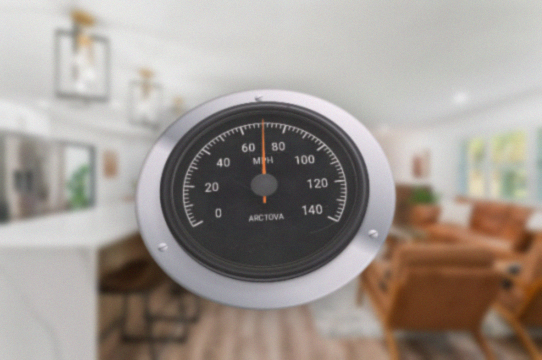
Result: 70 mph
